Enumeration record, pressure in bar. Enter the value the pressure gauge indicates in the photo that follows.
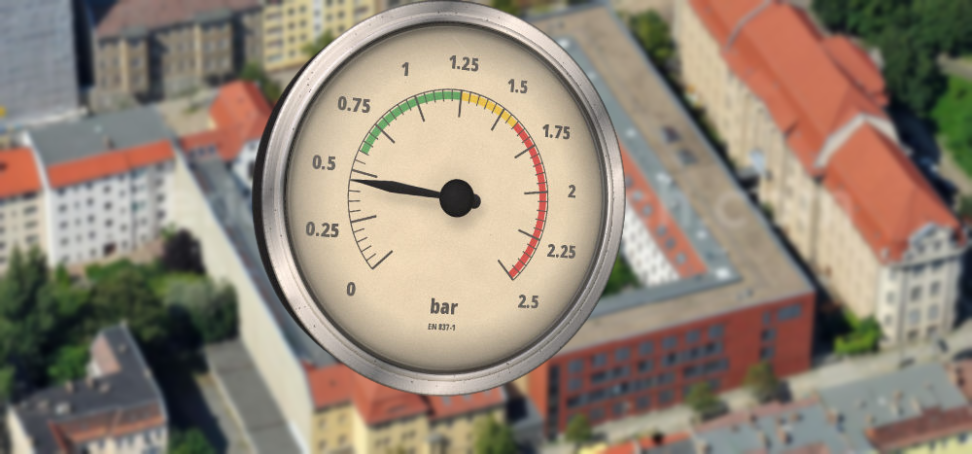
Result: 0.45 bar
